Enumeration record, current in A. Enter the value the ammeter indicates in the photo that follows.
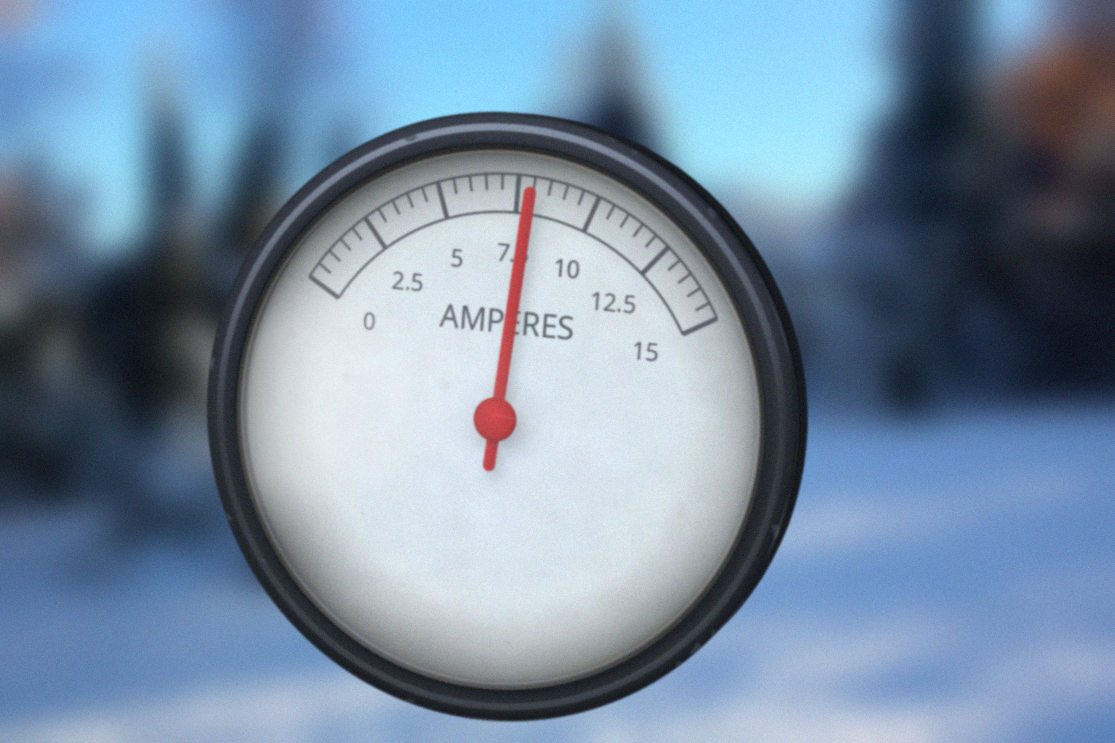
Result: 8 A
